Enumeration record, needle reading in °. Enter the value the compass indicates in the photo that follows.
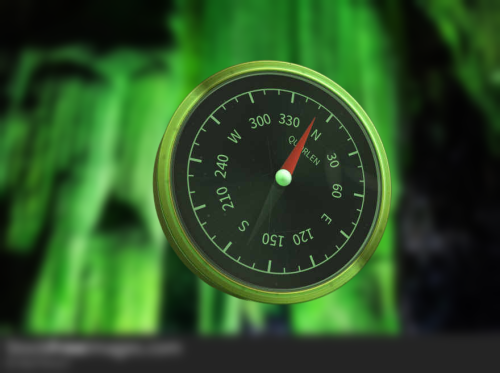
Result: 350 °
